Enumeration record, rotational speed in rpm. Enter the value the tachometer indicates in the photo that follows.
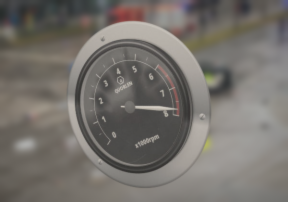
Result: 7750 rpm
